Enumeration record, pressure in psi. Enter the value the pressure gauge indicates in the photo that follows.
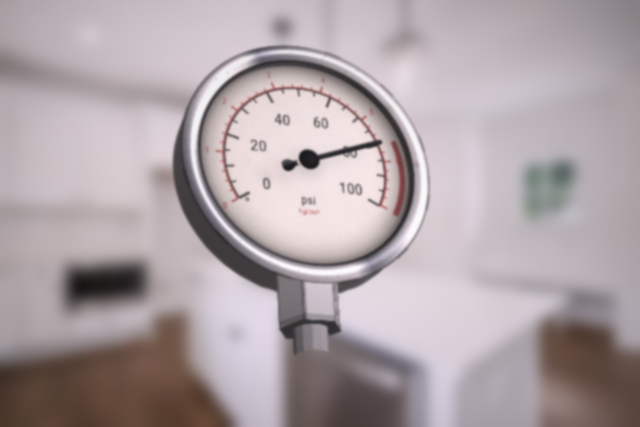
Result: 80 psi
